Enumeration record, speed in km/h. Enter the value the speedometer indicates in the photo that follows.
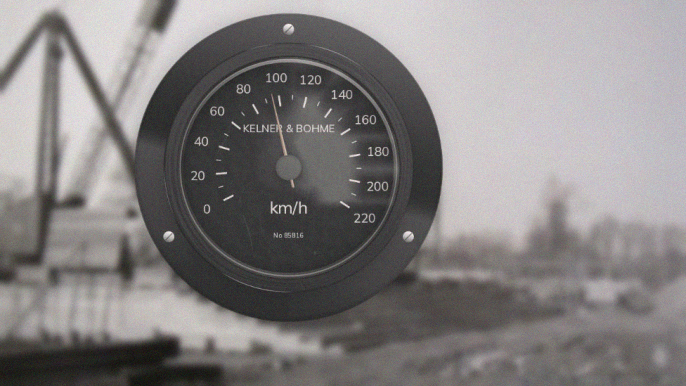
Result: 95 km/h
